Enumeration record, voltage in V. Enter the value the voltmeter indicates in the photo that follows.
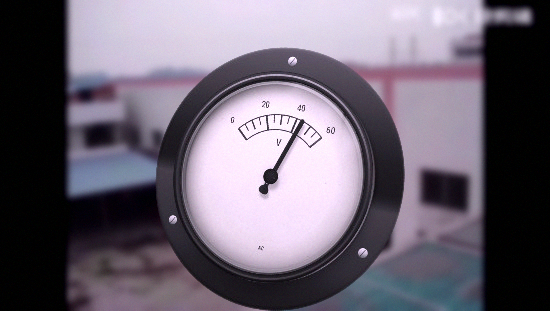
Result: 45 V
